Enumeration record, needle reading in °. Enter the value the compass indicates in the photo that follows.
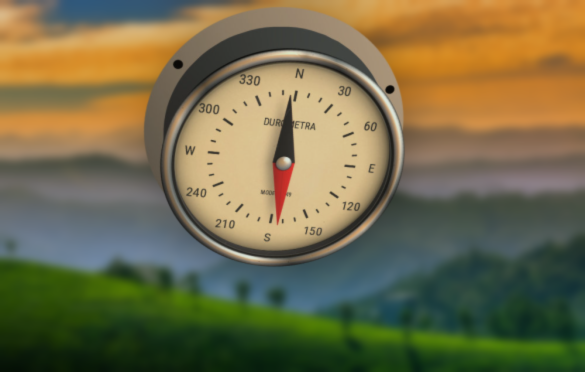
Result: 175 °
